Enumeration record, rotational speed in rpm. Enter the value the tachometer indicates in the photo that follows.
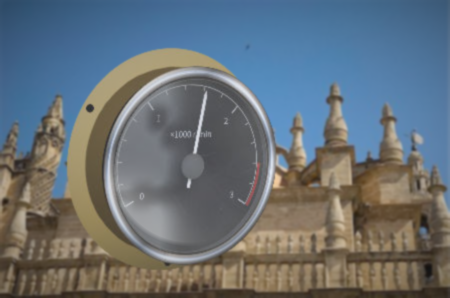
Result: 1600 rpm
